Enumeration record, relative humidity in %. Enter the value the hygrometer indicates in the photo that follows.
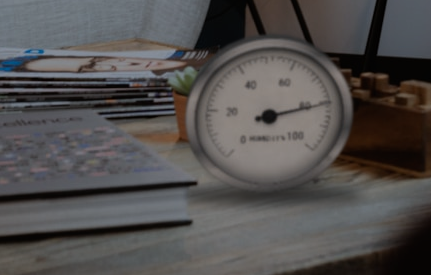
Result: 80 %
